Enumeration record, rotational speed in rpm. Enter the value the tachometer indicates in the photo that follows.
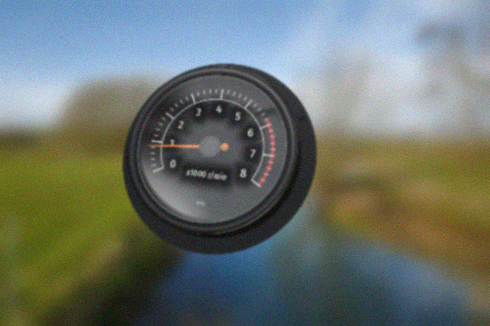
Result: 800 rpm
